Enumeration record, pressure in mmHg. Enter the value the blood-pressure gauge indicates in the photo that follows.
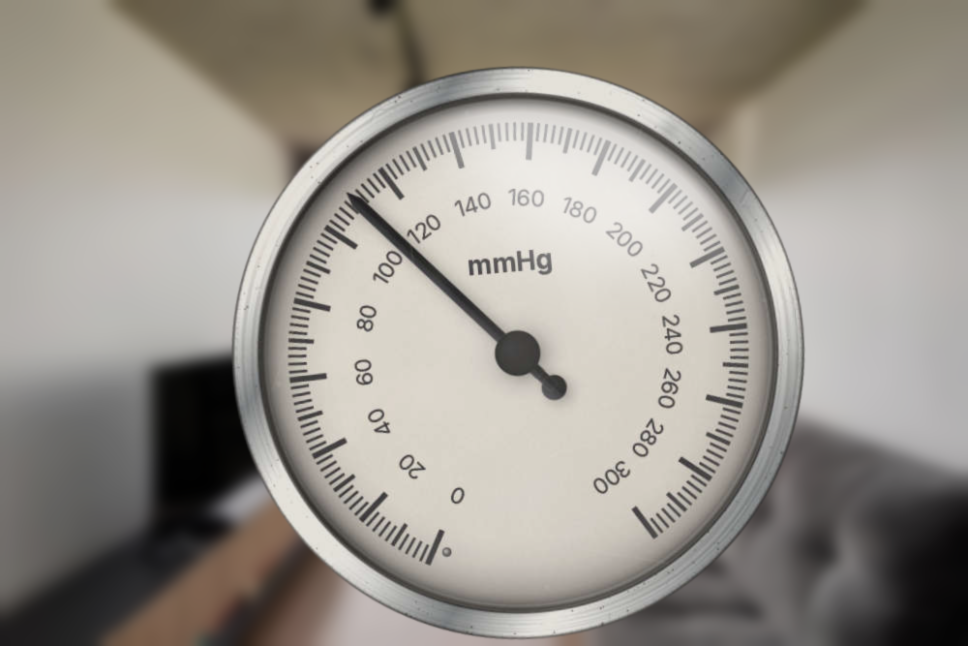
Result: 110 mmHg
